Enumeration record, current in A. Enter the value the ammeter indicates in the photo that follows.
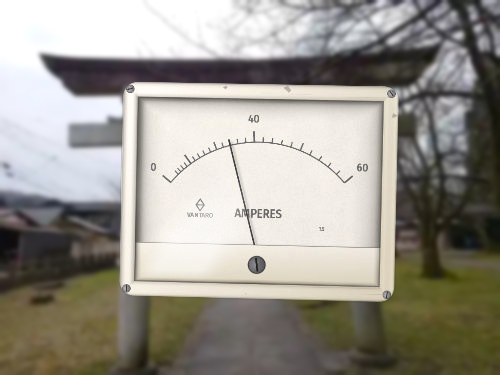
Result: 34 A
